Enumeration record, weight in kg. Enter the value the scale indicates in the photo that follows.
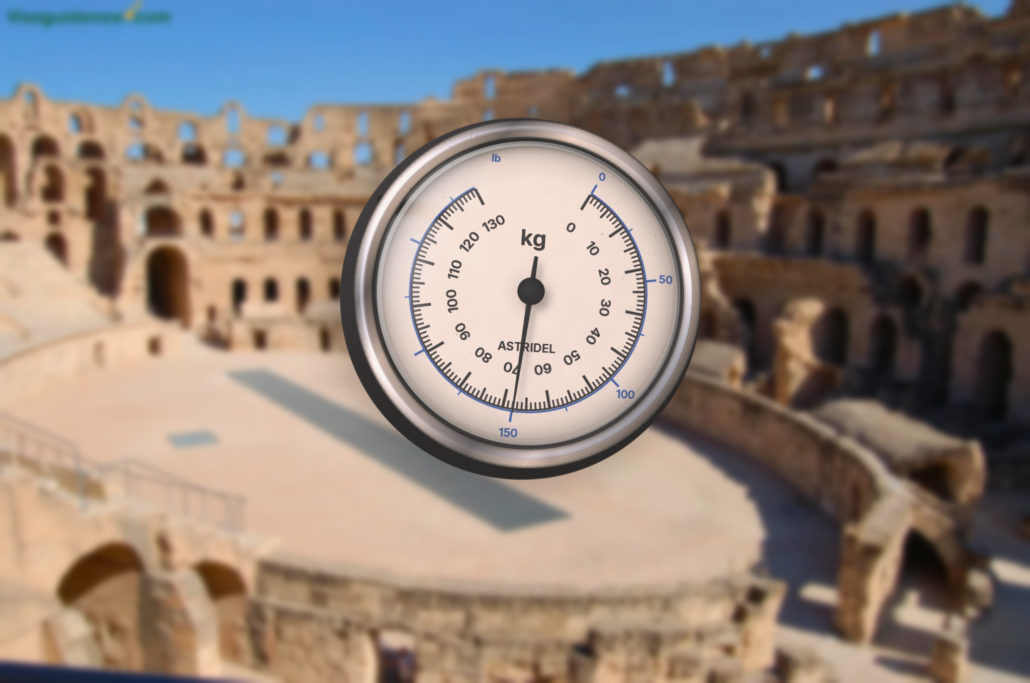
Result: 68 kg
